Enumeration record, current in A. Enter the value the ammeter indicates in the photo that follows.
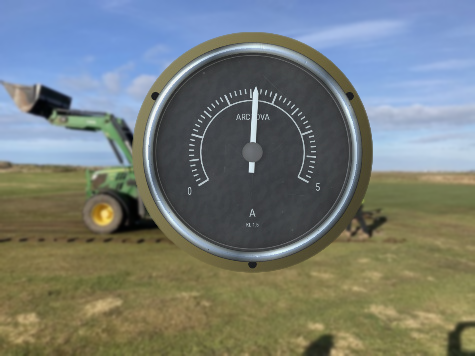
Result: 2.6 A
